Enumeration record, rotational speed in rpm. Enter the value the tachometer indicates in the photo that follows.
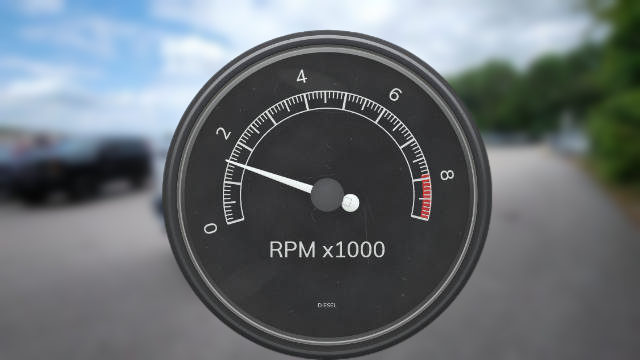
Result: 1500 rpm
